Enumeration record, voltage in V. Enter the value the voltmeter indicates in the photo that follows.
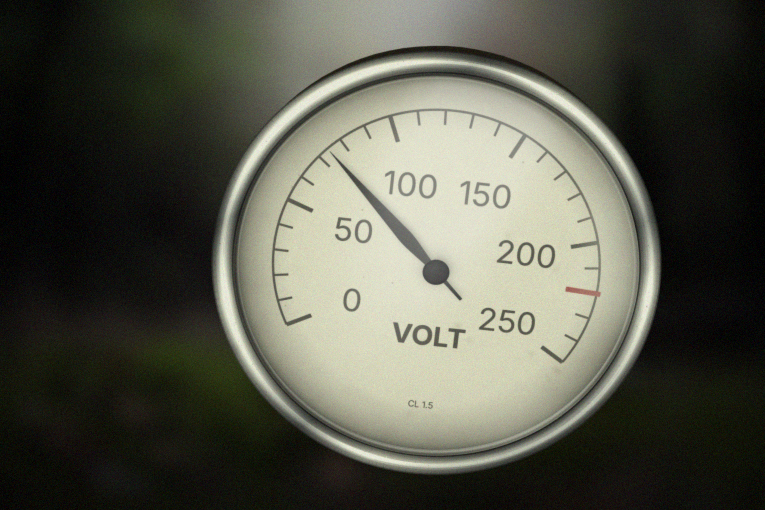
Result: 75 V
